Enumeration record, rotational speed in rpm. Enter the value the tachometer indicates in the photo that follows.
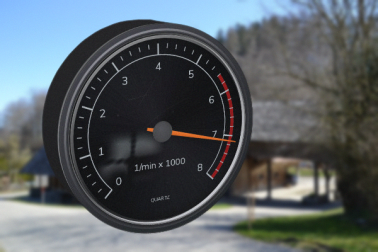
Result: 7100 rpm
